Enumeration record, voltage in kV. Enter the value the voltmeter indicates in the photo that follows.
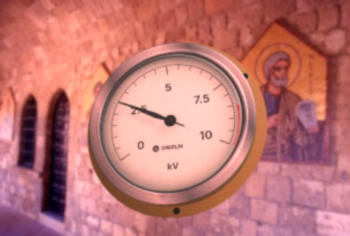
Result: 2.5 kV
